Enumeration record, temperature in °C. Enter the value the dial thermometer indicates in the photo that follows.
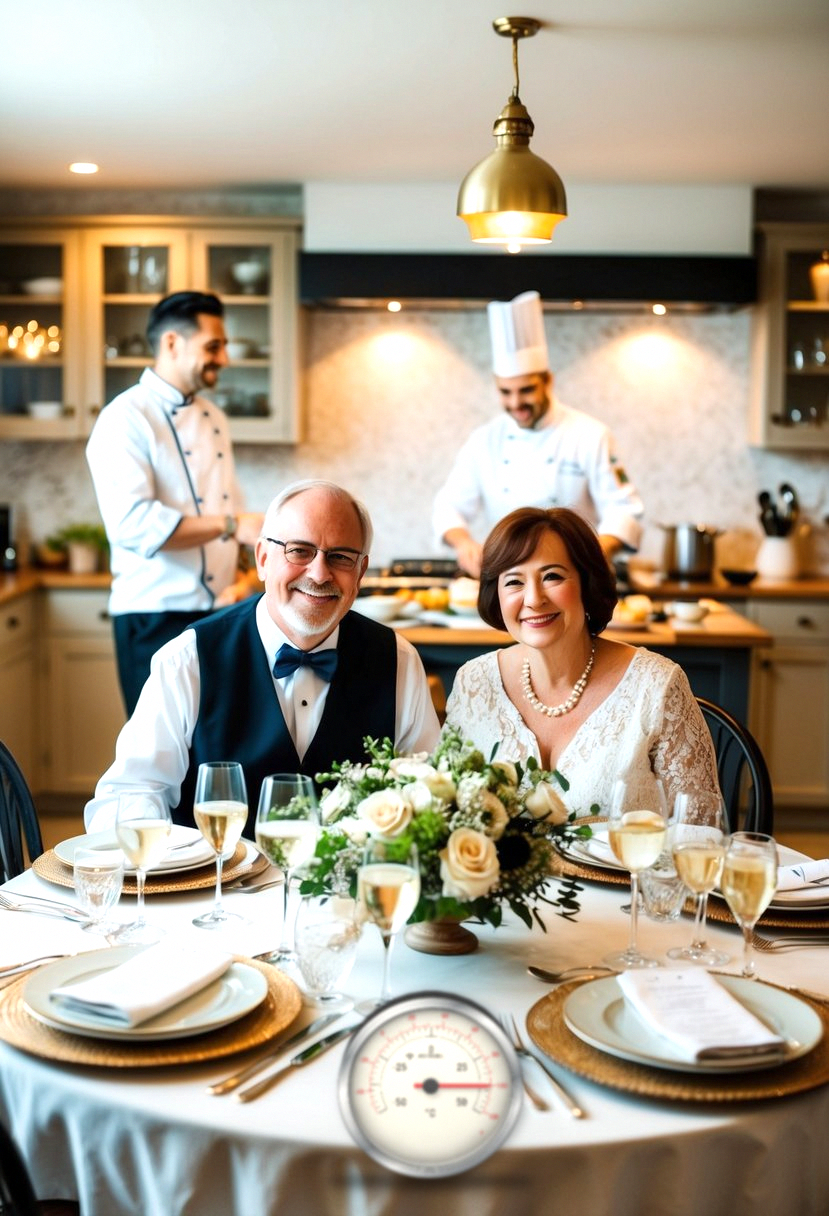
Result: 37.5 °C
